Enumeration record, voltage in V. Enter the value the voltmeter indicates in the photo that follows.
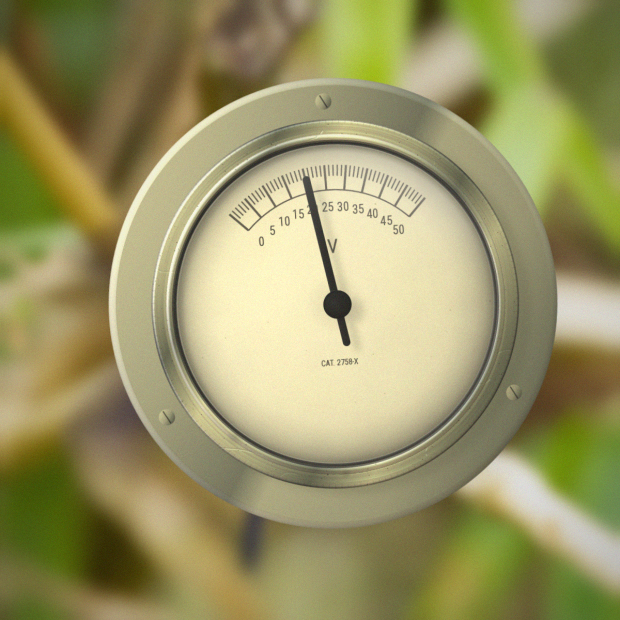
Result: 20 V
